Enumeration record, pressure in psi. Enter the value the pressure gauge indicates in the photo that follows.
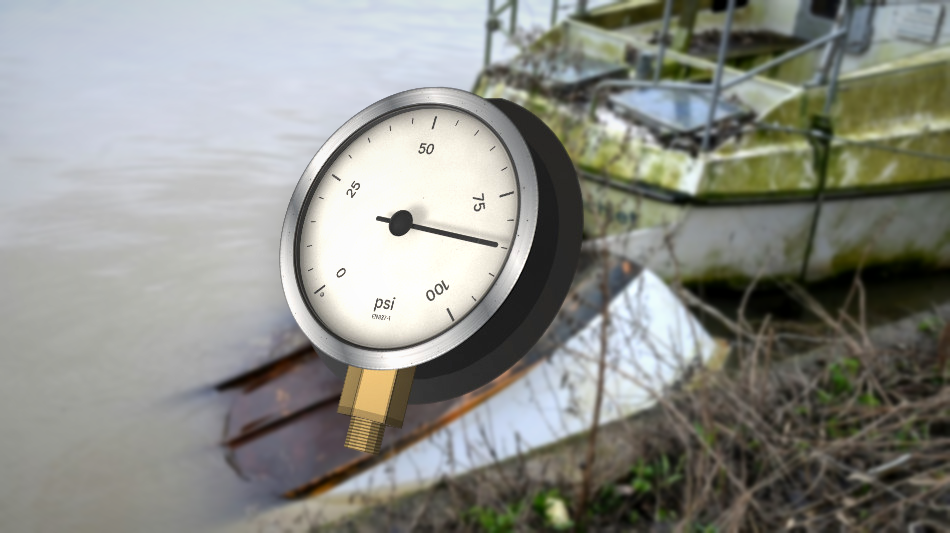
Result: 85 psi
